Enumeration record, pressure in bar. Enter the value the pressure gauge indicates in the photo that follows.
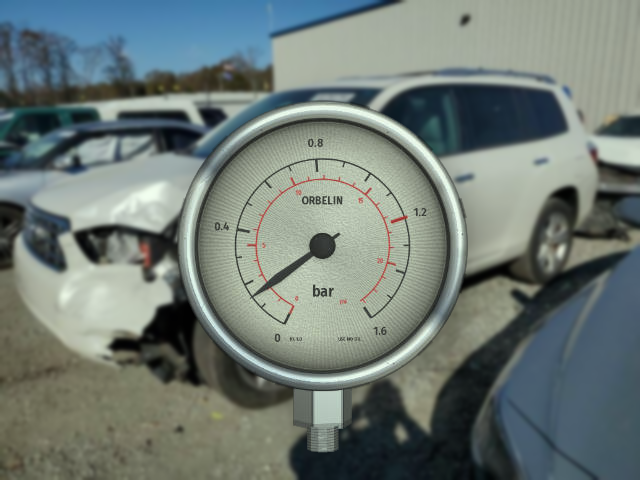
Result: 0.15 bar
